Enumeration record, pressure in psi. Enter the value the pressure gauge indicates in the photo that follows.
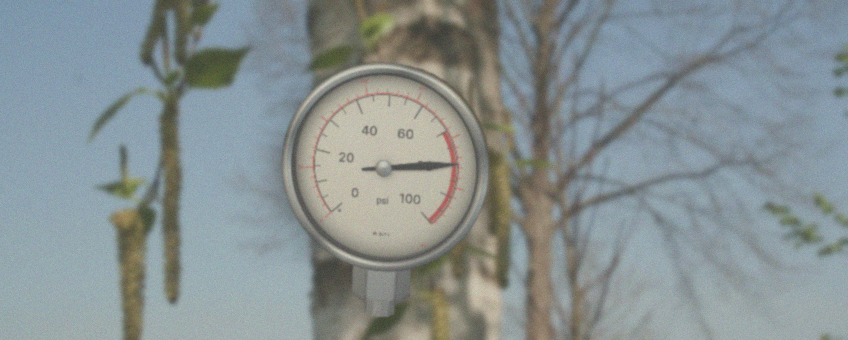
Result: 80 psi
